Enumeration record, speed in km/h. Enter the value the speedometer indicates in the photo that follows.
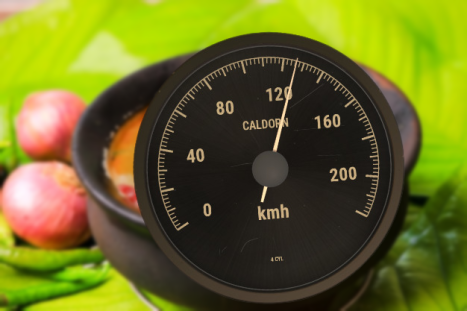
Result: 126 km/h
